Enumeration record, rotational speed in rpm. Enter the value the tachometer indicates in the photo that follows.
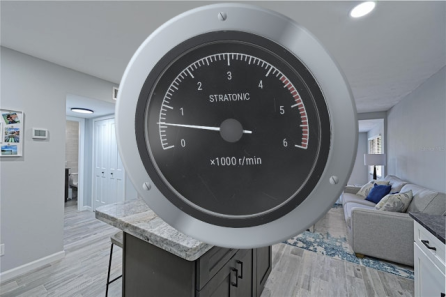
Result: 600 rpm
